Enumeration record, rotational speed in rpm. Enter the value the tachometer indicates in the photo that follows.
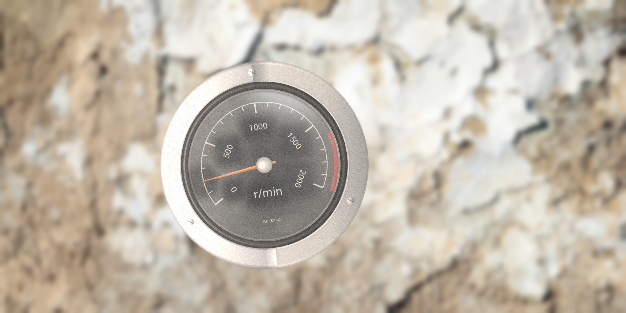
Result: 200 rpm
